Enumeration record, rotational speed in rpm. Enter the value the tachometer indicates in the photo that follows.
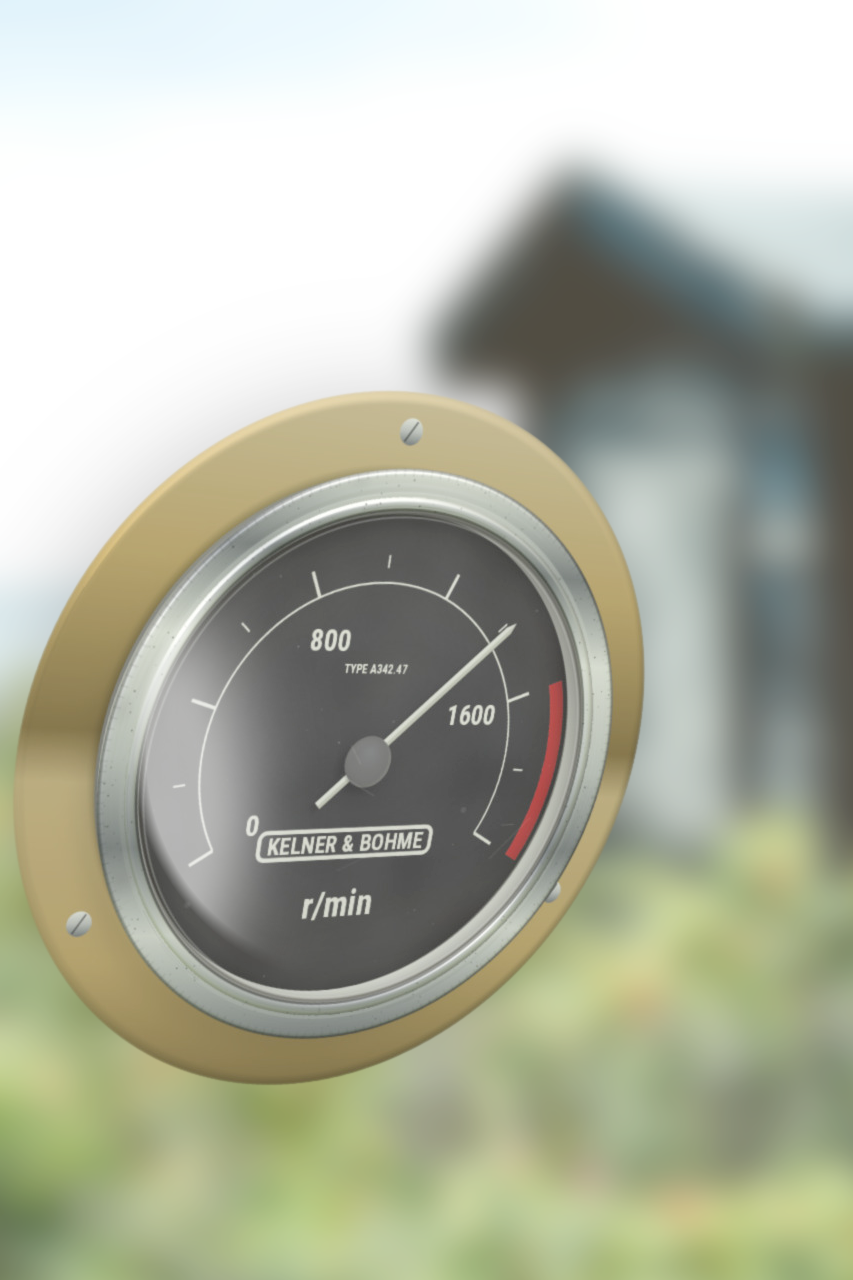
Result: 1400 rpm
